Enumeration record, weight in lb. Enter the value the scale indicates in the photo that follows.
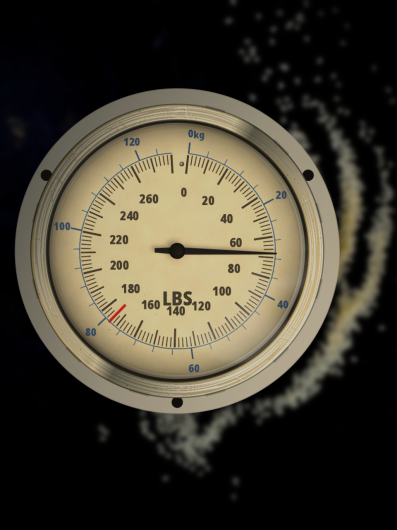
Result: 68 lb
